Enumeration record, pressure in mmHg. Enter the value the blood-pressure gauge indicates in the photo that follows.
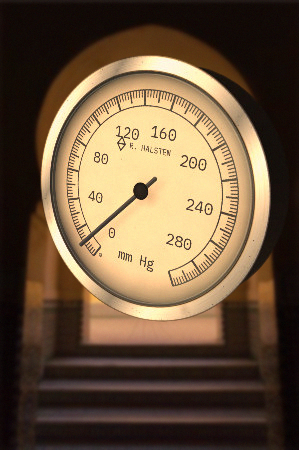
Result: 10 mmHg
